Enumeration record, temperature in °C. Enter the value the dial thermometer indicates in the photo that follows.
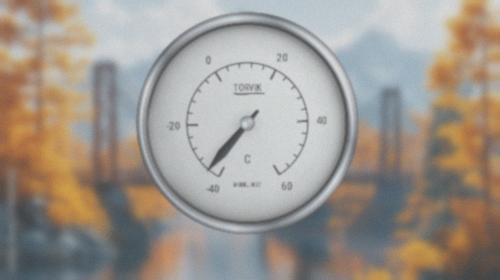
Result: -36 °C
